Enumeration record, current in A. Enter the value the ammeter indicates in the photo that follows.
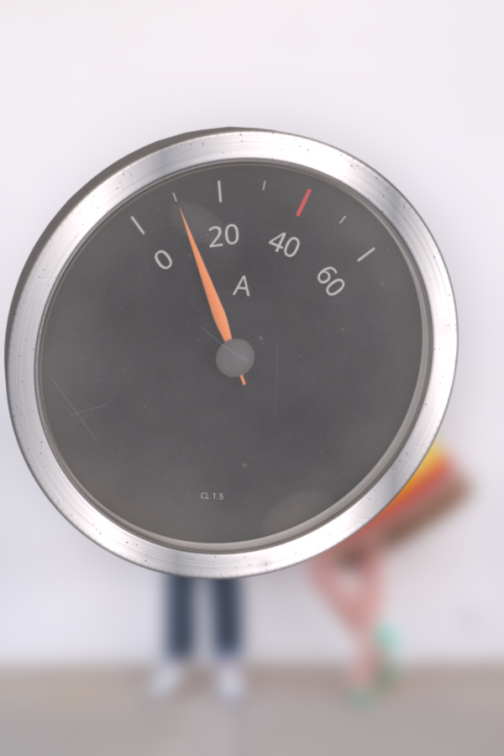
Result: 10 A
